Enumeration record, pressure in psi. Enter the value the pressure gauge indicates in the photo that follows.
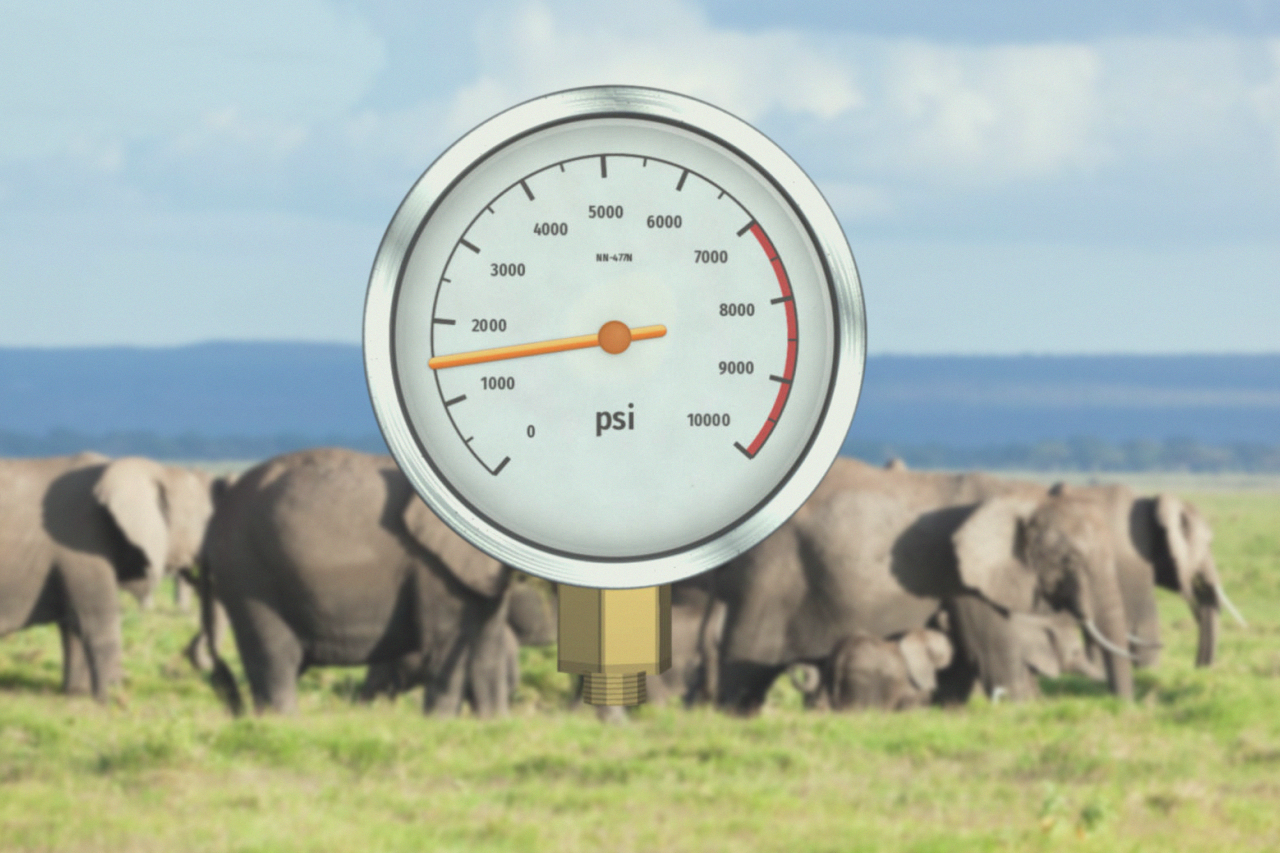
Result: 1500 psi
